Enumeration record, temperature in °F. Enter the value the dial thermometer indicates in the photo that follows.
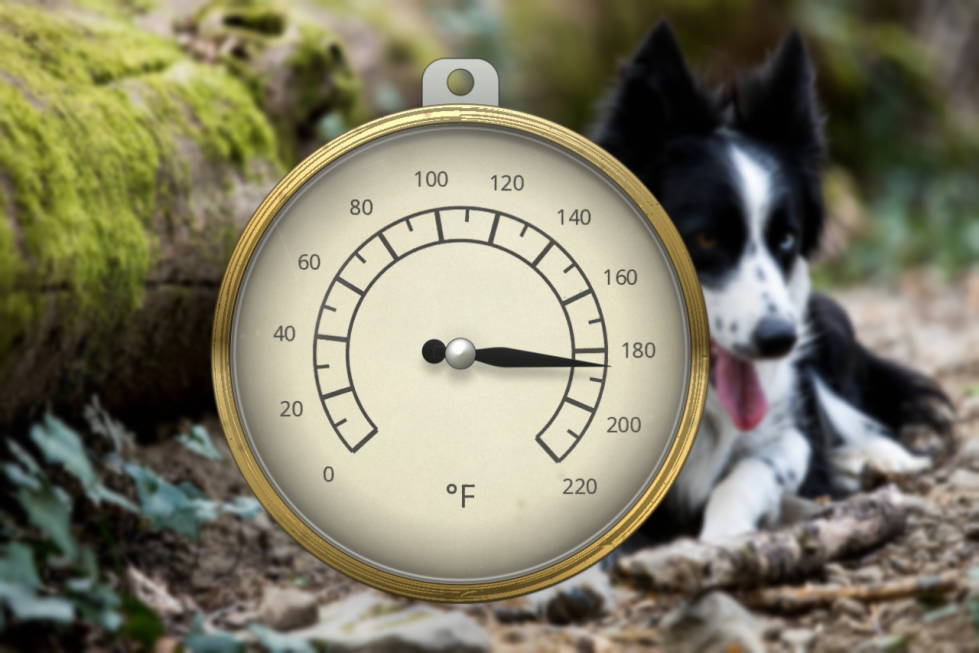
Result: 185 °F
